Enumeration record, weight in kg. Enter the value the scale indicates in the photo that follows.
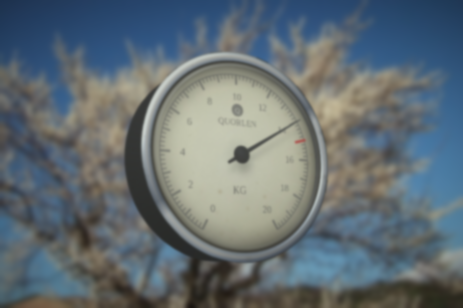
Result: 14 kg
